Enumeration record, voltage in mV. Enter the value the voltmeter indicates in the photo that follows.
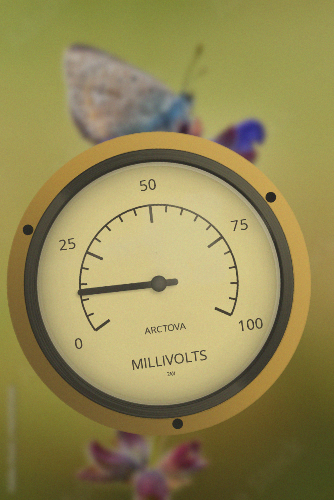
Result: 12.5 mV
